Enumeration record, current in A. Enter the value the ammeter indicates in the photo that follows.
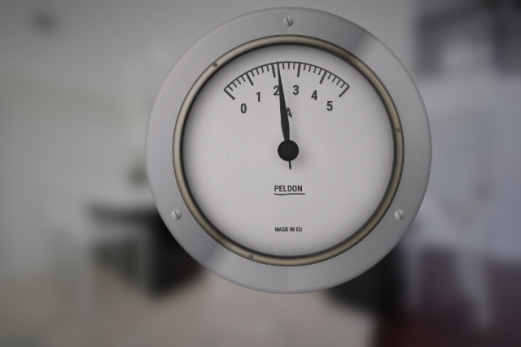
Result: 2.2 A
